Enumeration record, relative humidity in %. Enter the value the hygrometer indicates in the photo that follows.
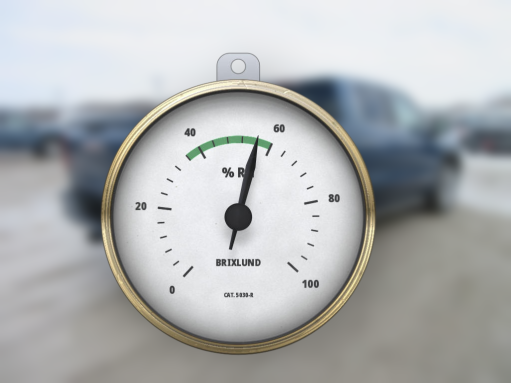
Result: 56 %
